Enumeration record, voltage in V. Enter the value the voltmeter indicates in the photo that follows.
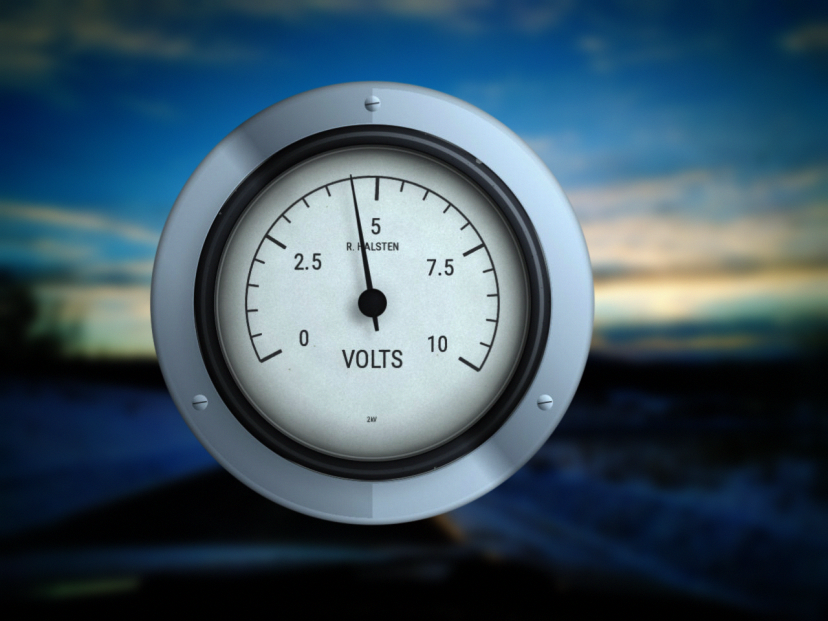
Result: 4.5 V
